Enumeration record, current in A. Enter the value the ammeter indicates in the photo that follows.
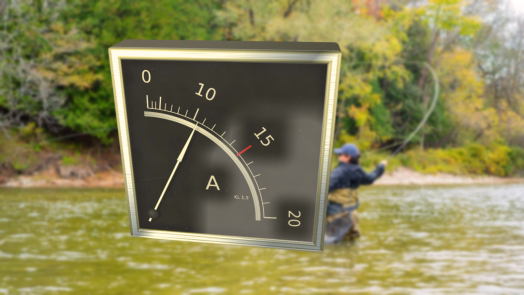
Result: 10.5 A
